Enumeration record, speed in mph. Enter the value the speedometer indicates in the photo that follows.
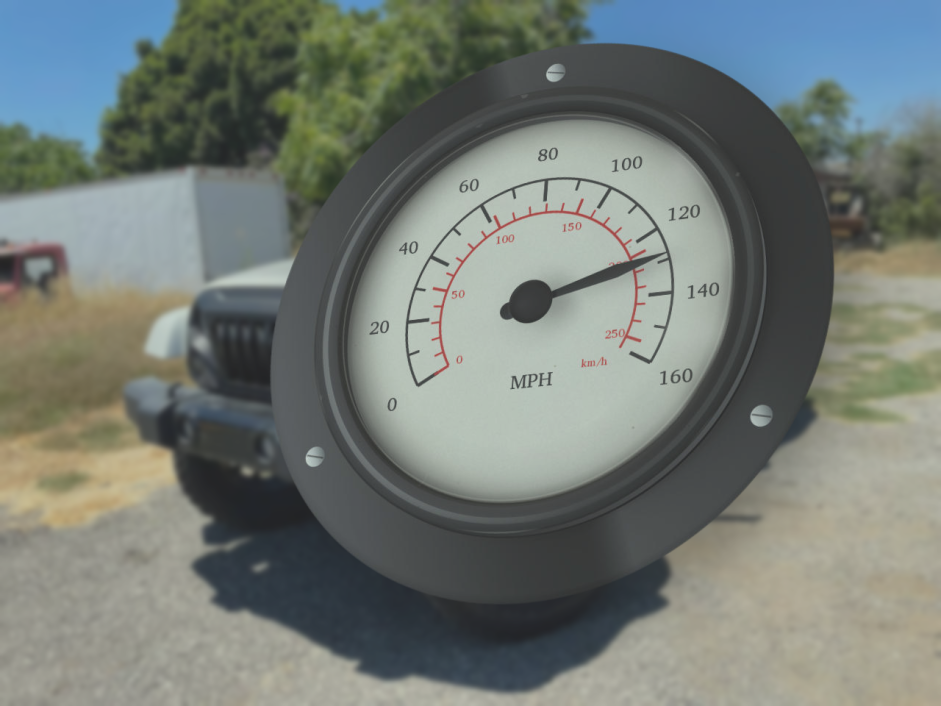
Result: 130 mph
